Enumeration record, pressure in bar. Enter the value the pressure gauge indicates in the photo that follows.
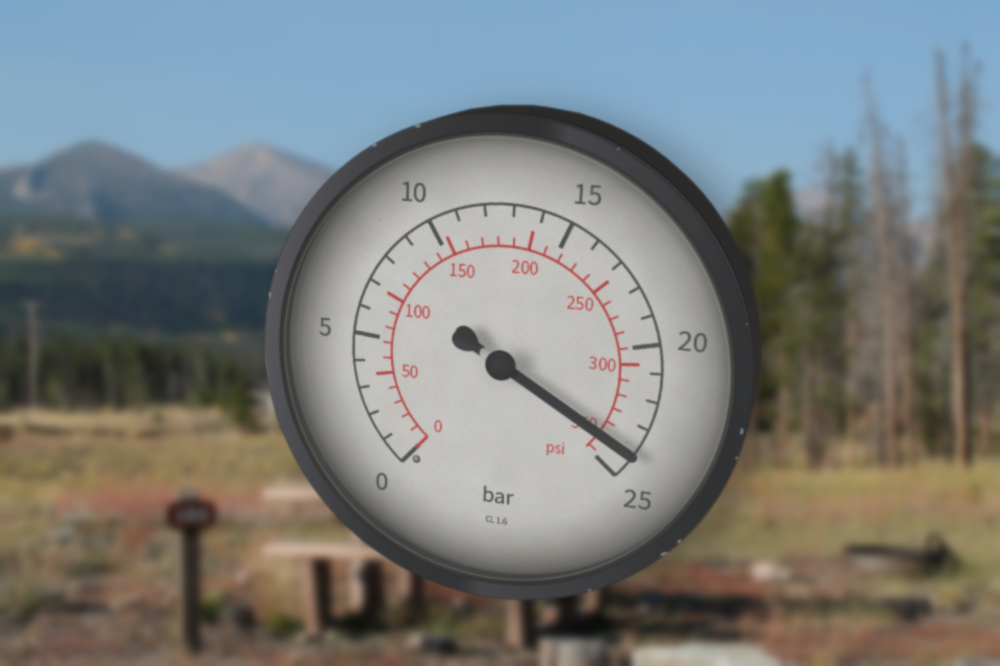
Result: 24 bar
